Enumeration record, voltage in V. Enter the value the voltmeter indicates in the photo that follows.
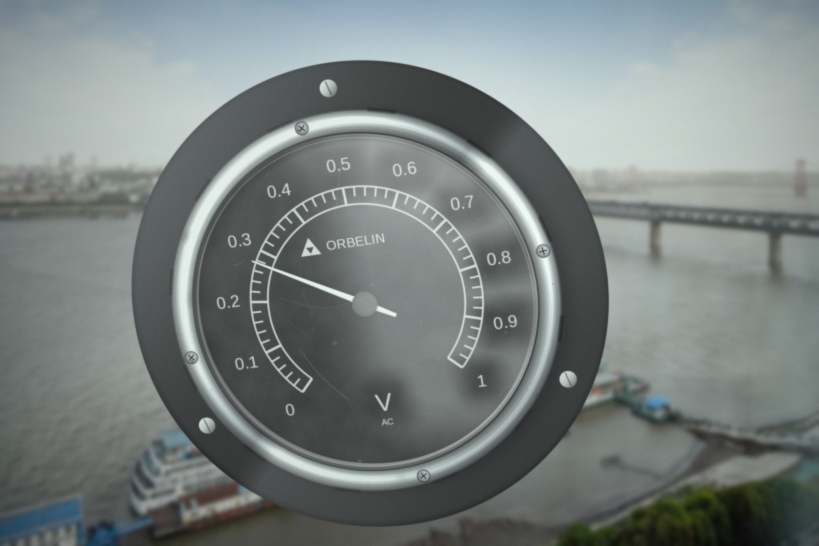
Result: 0.28 V
